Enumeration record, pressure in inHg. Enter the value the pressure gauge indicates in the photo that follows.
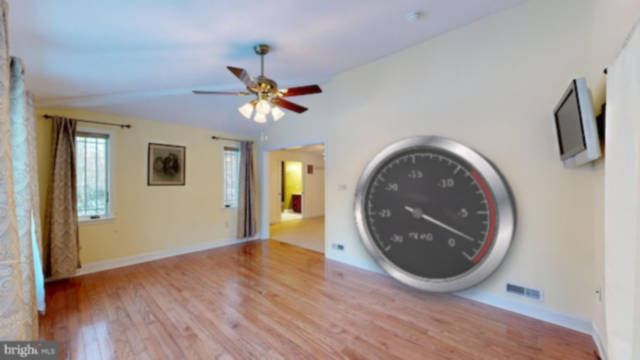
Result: -2 inHg
